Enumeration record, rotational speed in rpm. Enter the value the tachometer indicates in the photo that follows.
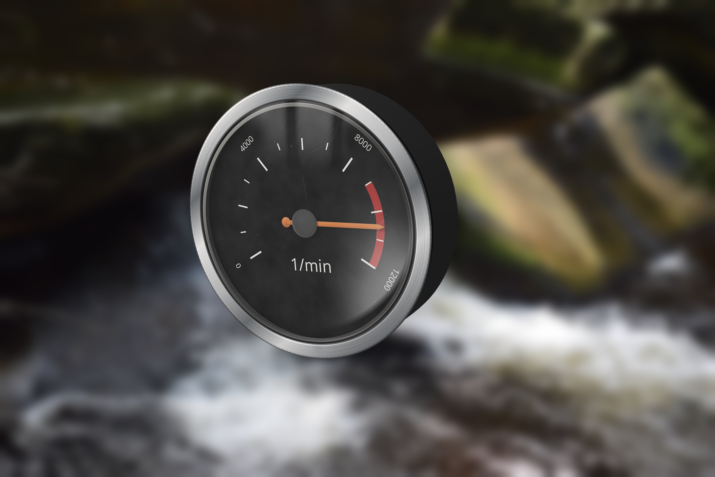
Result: 10500 rpm
